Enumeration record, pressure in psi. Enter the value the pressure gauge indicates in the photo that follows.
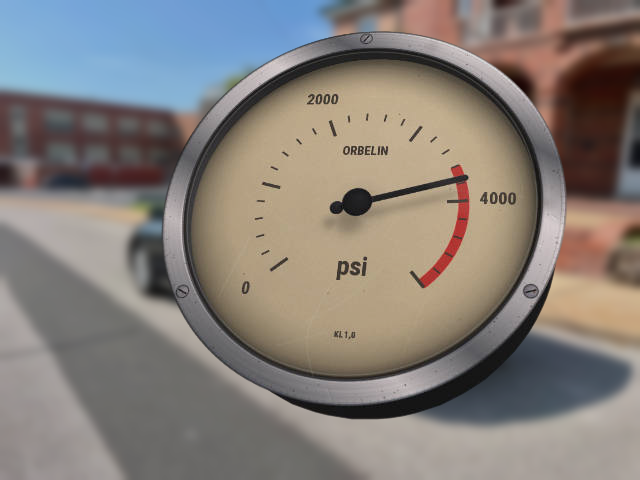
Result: 3800 psi
